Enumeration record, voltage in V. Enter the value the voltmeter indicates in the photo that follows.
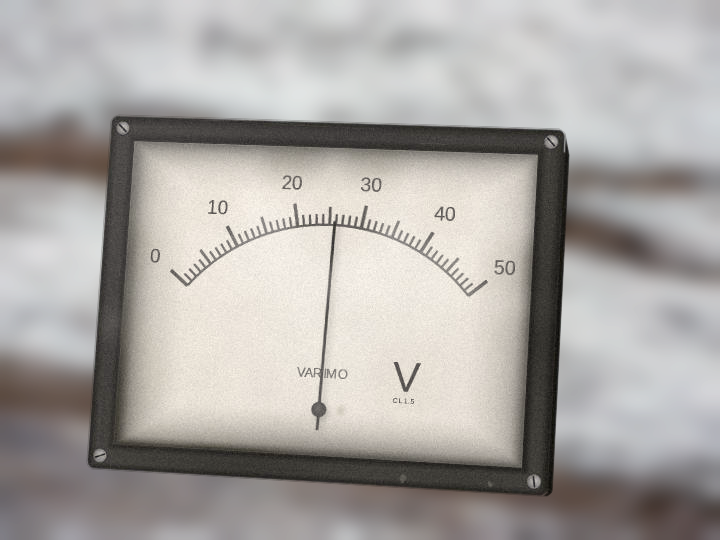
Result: 26 V
